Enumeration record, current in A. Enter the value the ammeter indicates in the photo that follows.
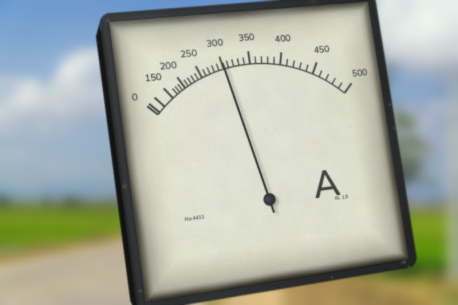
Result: 300 A
